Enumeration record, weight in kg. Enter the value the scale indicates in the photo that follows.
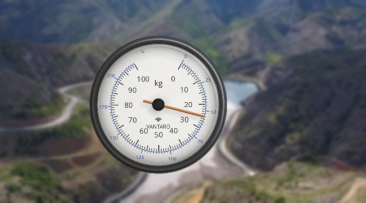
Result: 25 kg
